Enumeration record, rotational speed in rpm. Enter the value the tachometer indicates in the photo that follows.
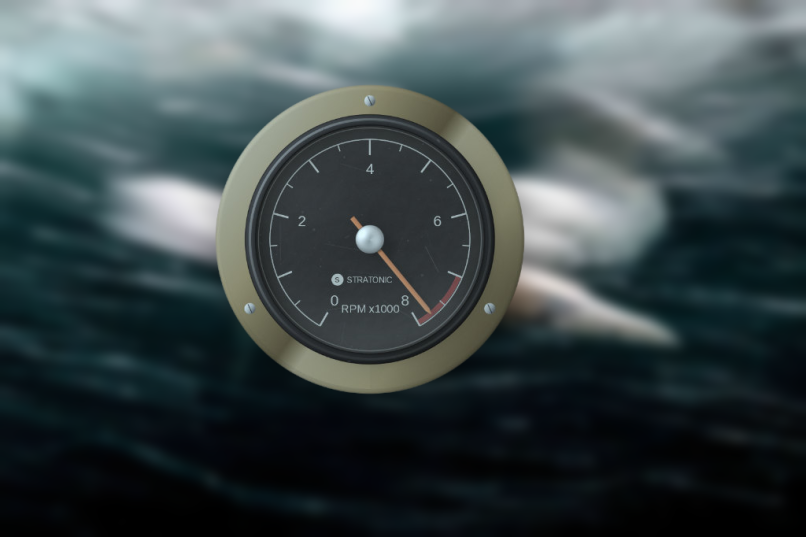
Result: 7750 rpm
